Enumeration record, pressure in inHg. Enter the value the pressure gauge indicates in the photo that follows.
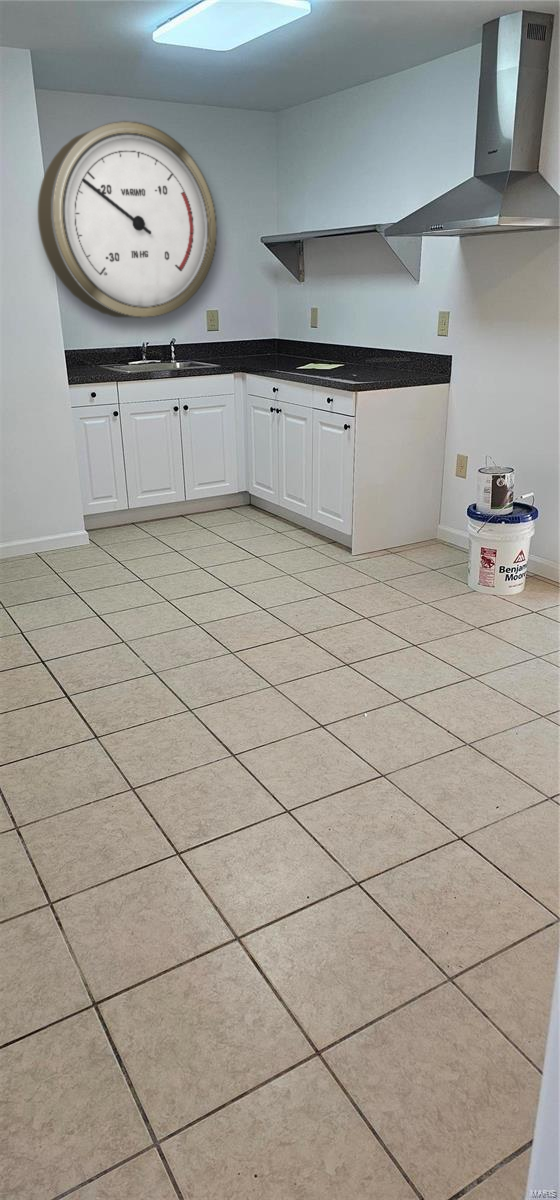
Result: -21 inHg
